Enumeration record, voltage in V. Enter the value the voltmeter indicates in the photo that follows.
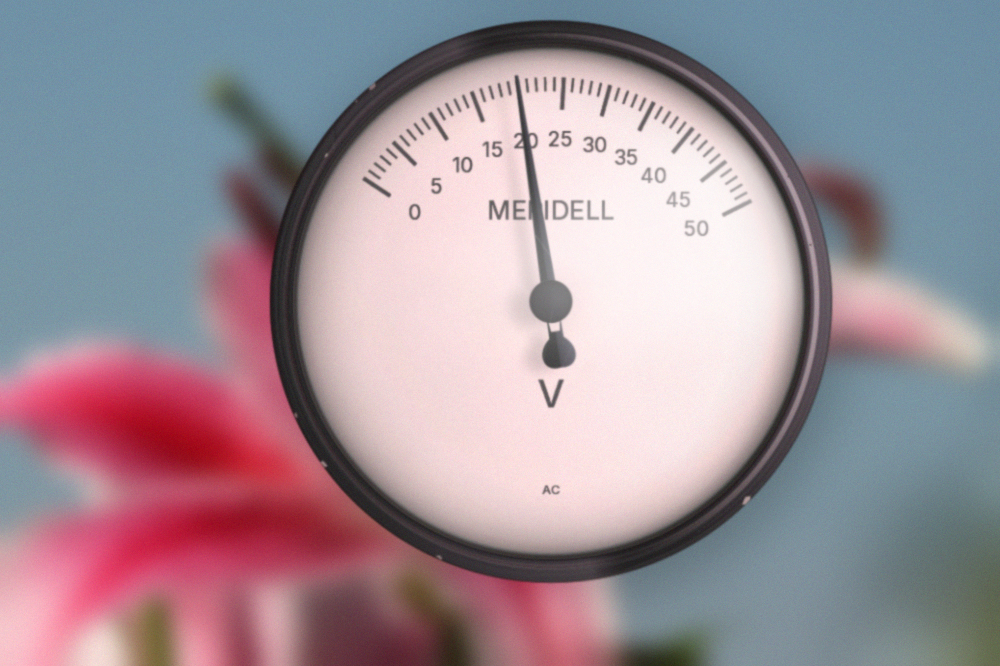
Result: 20 V
